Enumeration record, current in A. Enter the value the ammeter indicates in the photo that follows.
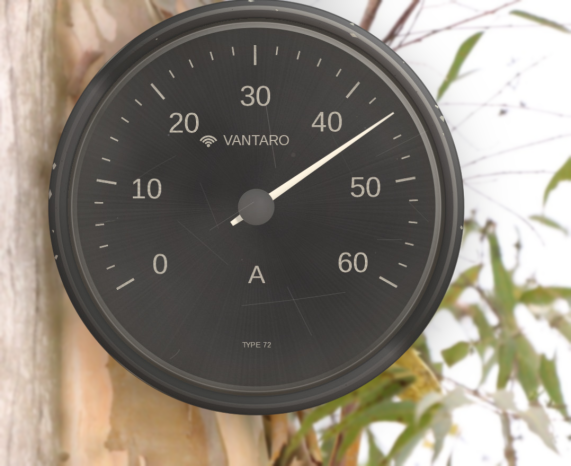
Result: 44 A
